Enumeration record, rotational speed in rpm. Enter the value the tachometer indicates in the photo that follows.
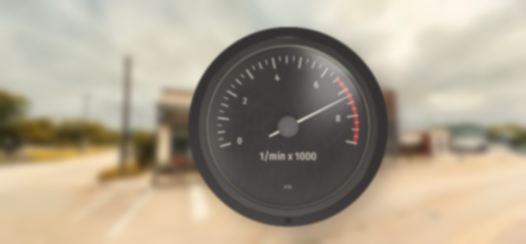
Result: 7250 rpm
